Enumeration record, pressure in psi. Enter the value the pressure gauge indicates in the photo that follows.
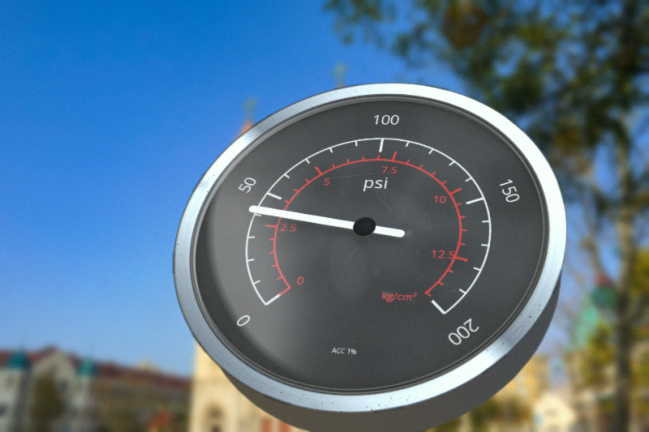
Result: 40 psi
